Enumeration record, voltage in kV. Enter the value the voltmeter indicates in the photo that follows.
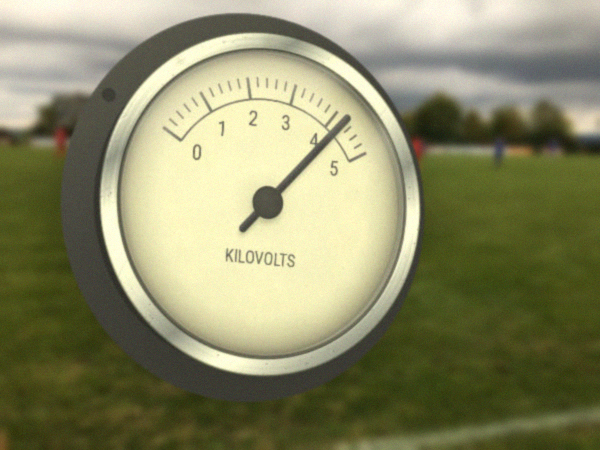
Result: 4.2 kV
